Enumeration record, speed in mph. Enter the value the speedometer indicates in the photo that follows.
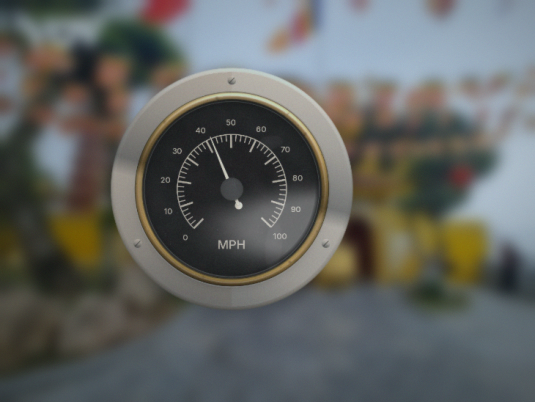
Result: 42 mph
